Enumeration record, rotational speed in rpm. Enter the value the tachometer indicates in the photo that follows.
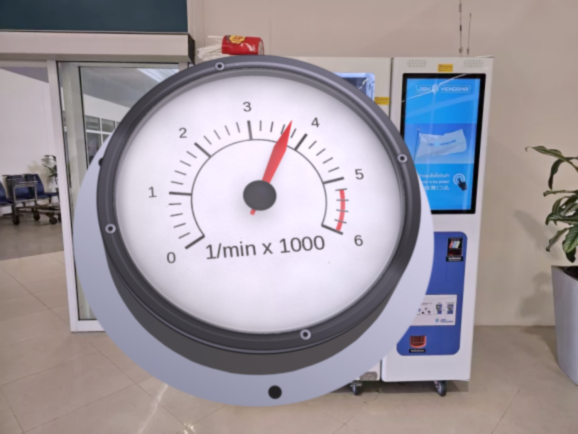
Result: 3700 rpm
